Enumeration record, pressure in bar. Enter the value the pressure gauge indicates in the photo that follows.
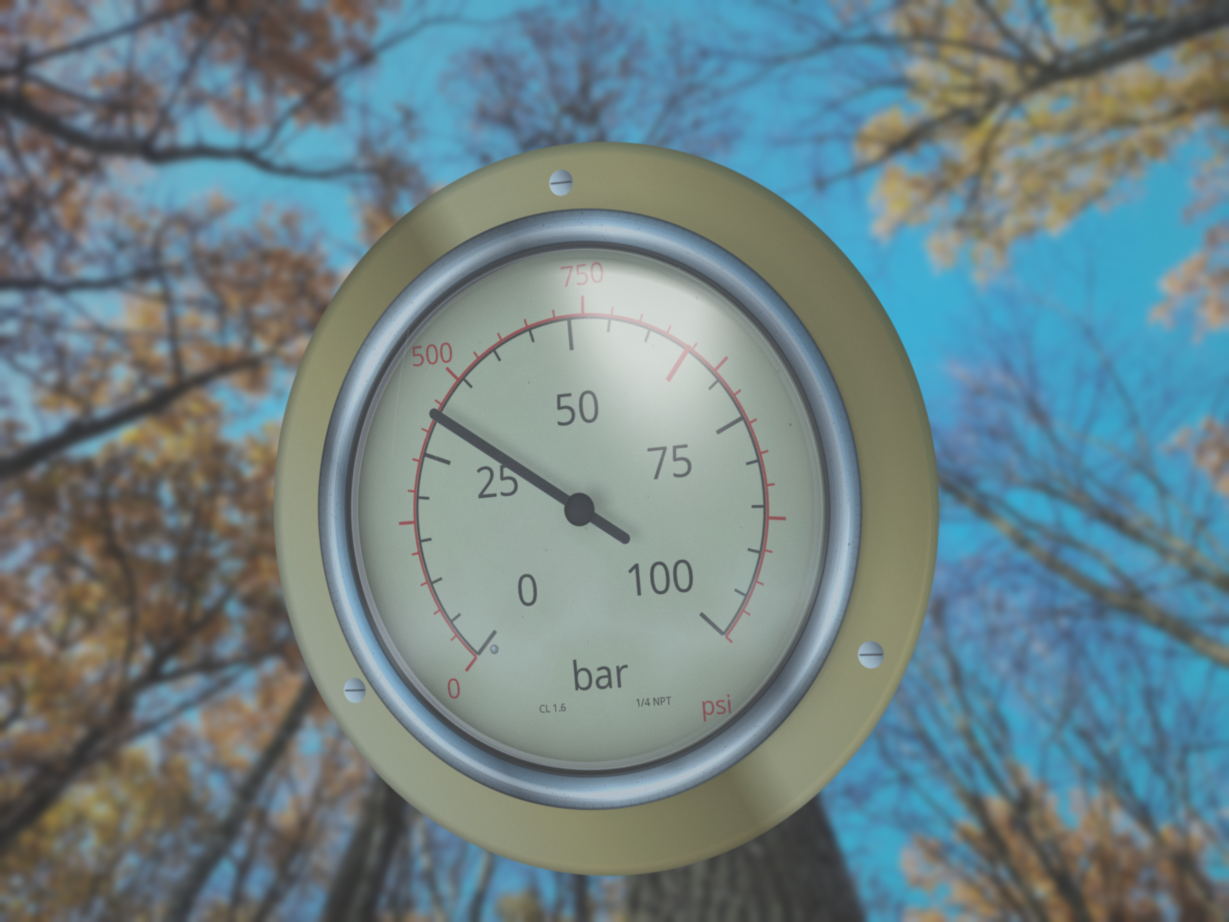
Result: 30 bar
